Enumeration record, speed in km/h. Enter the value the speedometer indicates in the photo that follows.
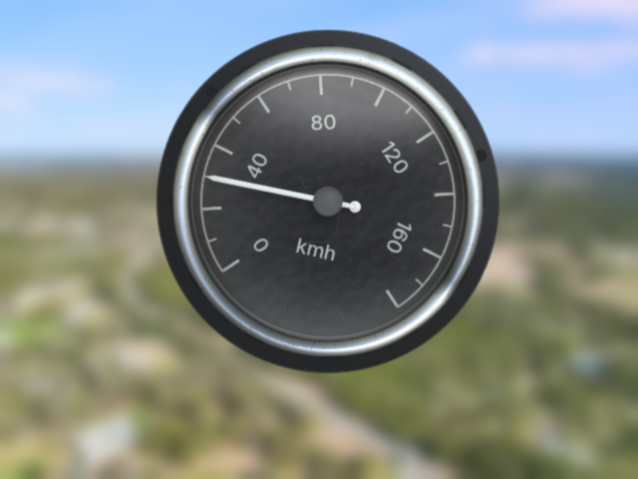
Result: 30 km/h
